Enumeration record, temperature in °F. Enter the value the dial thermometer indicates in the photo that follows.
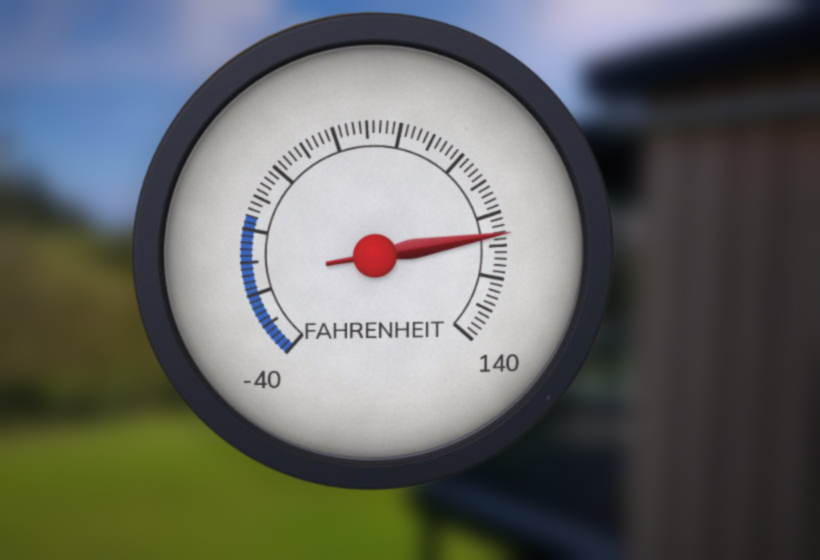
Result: 106 °F
